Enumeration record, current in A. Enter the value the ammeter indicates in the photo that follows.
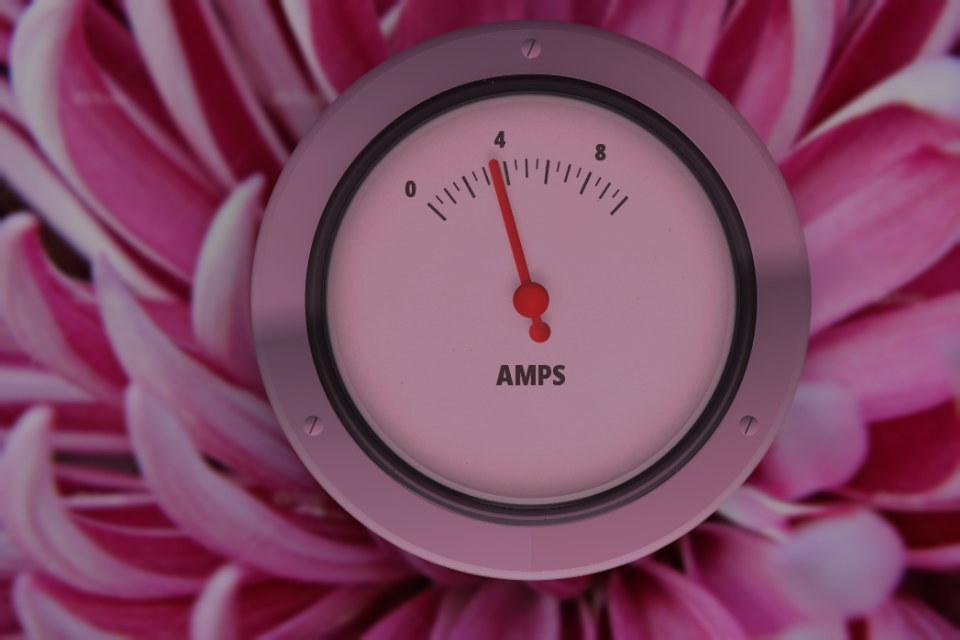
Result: 3.5 A
